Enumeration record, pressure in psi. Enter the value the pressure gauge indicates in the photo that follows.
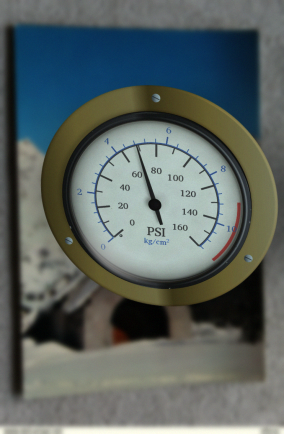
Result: 70 psi
